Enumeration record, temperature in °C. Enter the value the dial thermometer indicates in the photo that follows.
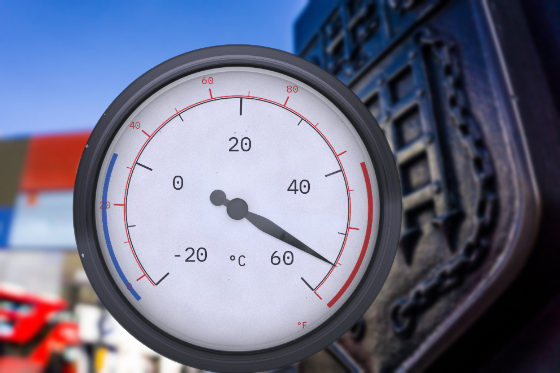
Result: 55 °C
